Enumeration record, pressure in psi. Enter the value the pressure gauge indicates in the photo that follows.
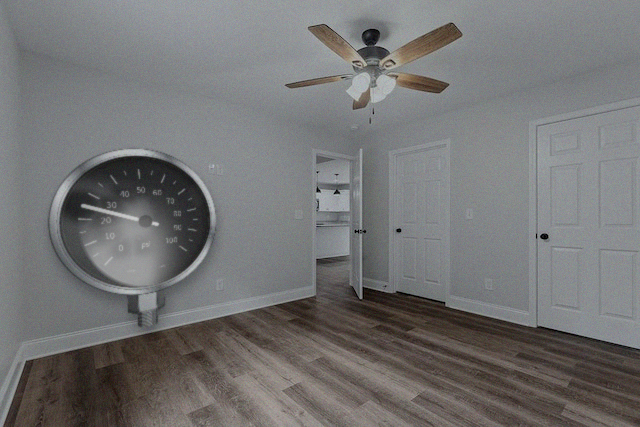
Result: 25 psi
